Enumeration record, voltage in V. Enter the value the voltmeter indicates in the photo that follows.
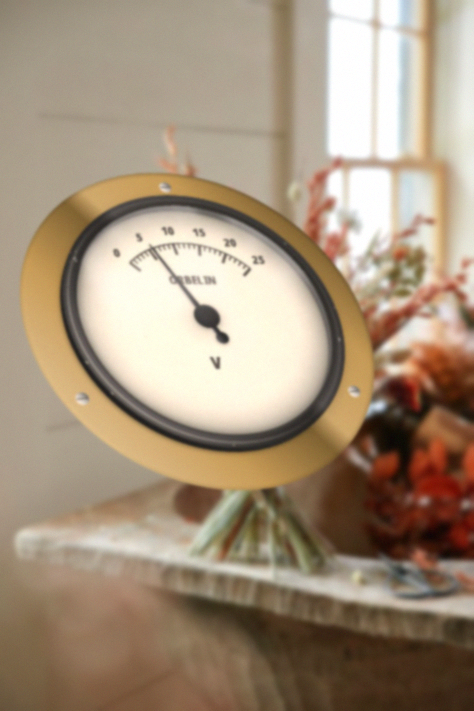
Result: 5 V
